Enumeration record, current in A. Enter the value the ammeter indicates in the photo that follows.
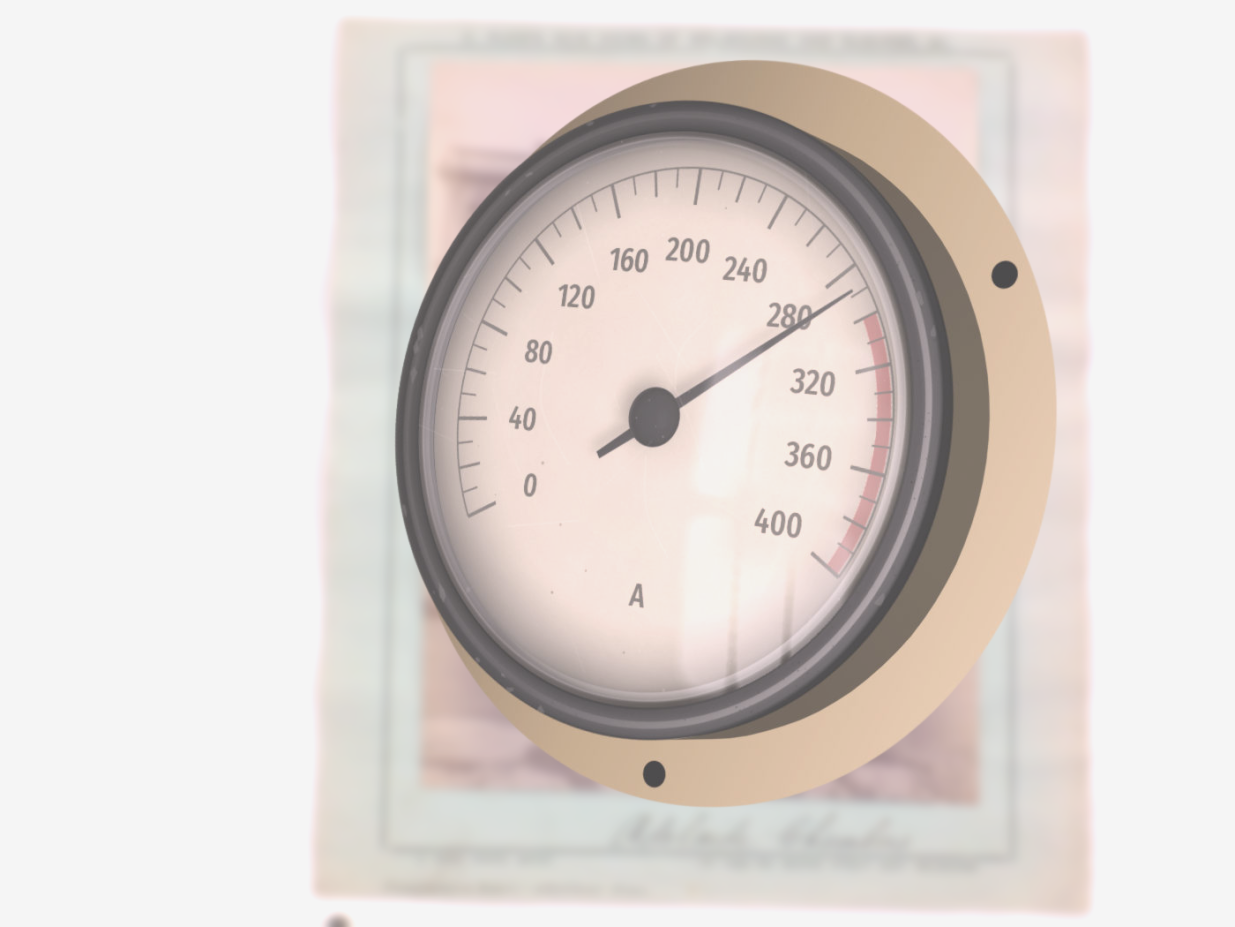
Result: 290 A
